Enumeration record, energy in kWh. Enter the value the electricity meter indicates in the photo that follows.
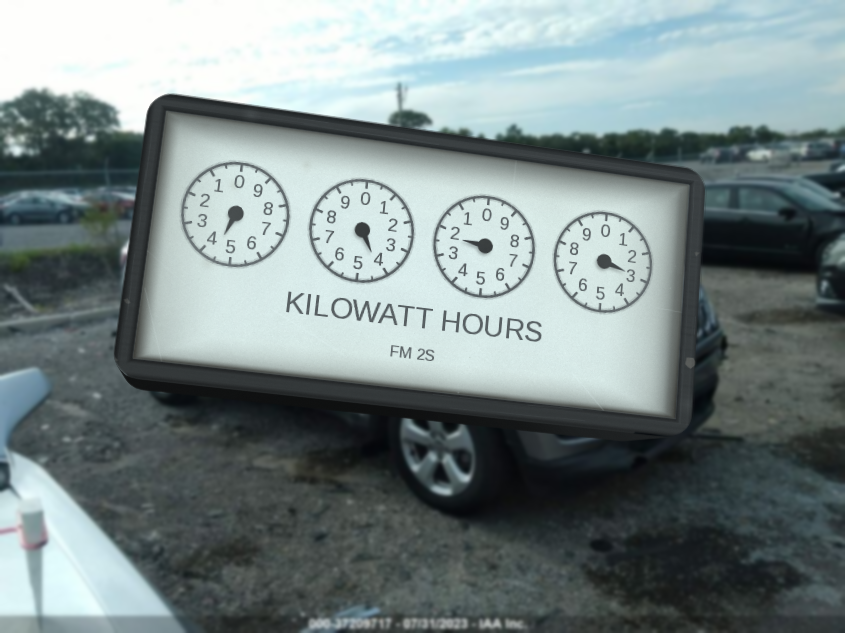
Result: 4423 kWh
